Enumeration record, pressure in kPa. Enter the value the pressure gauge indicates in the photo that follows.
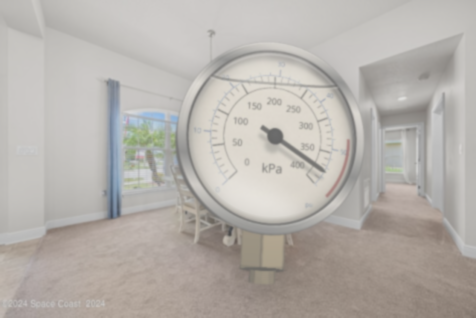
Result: 380 kPa
